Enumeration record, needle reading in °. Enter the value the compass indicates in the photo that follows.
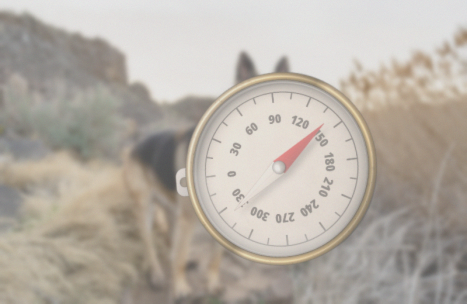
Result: 142.5 °
